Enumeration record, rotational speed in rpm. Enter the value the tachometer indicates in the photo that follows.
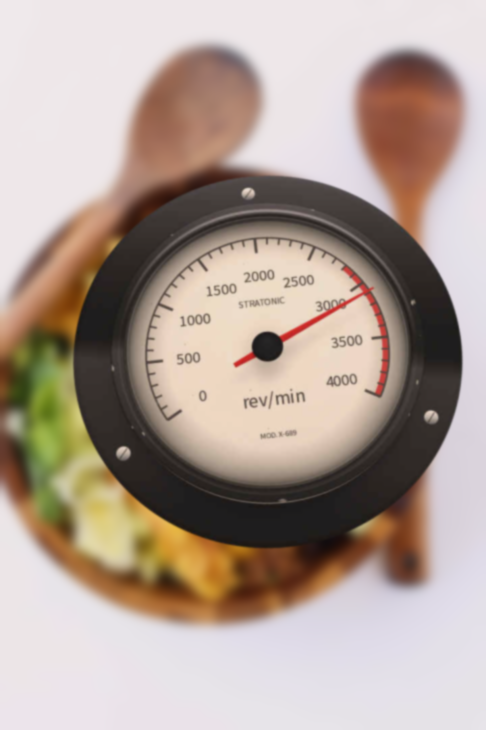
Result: 3100 rpm
